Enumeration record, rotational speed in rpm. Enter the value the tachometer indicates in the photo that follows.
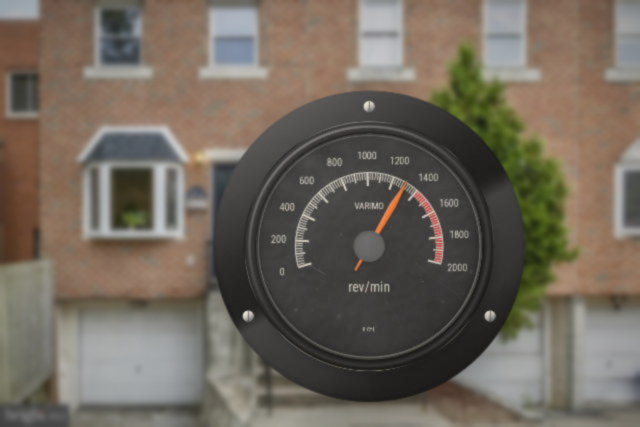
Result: 1300 rpm
